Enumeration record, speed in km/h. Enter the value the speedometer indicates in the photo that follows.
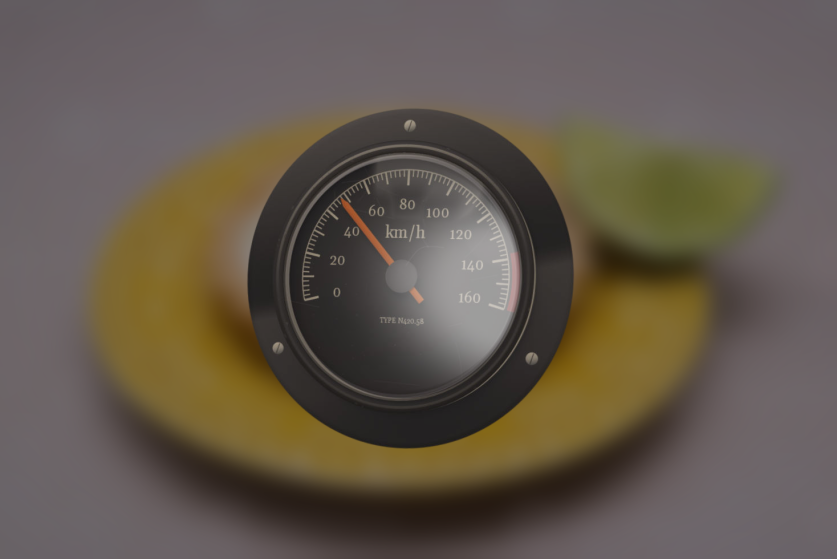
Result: 48 km/h
